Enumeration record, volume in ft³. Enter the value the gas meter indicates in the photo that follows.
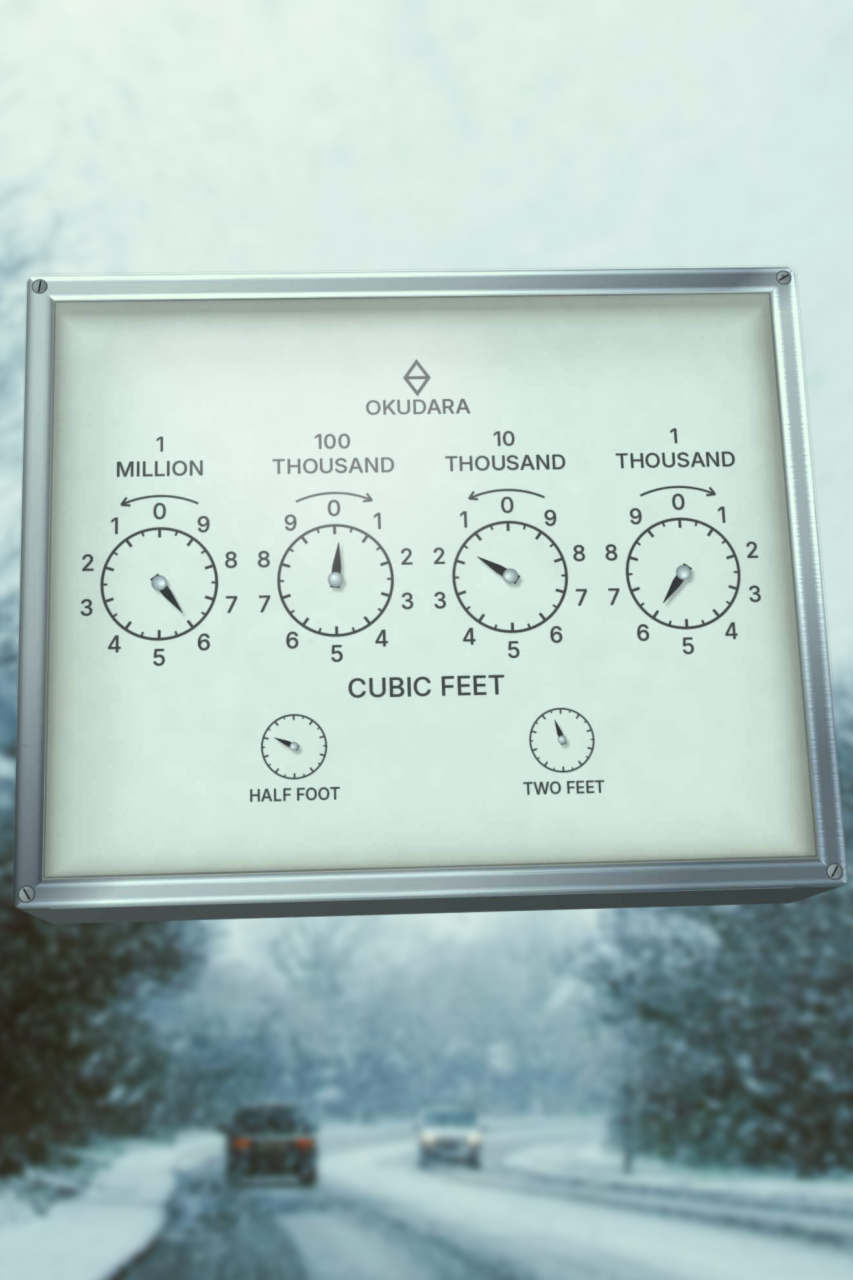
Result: 601600 ft³
